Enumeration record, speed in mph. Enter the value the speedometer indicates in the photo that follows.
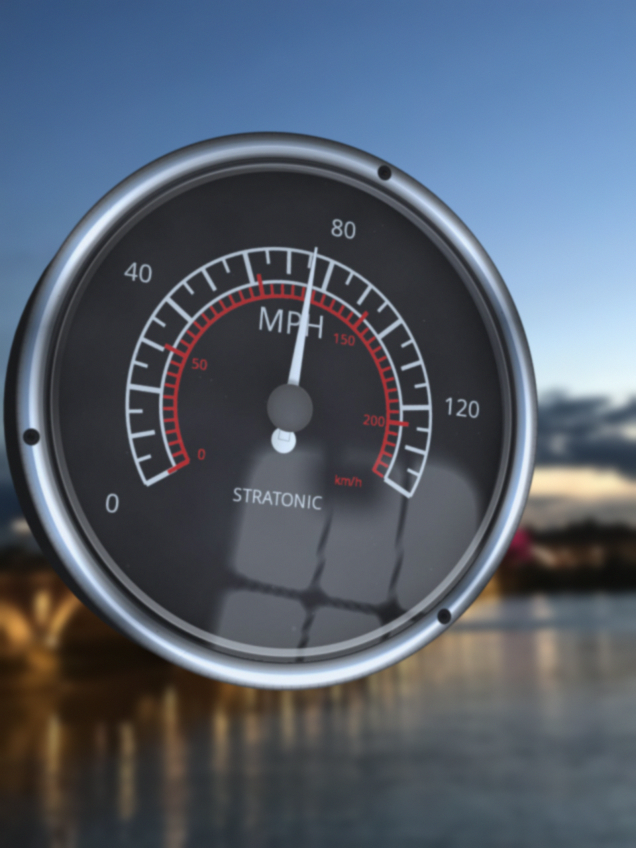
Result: 75 mph
